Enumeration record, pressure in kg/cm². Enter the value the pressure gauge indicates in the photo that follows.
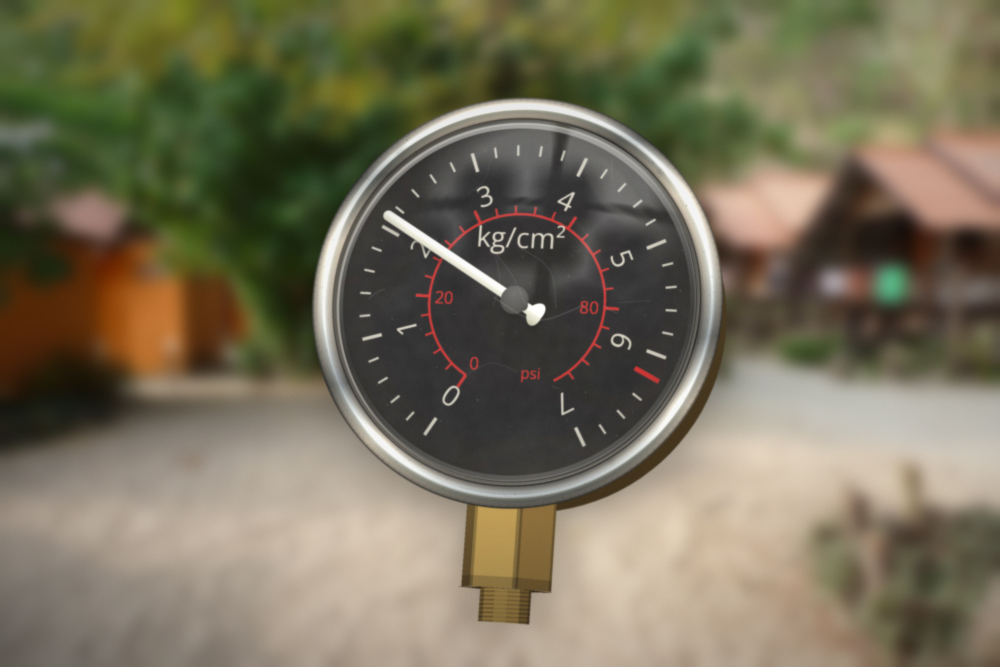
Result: 2.1 kg/cm²
